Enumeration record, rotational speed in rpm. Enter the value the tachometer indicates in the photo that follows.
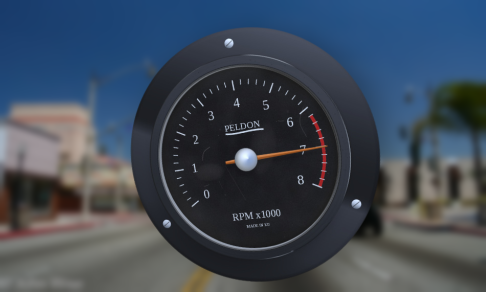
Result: 7000 rpm
